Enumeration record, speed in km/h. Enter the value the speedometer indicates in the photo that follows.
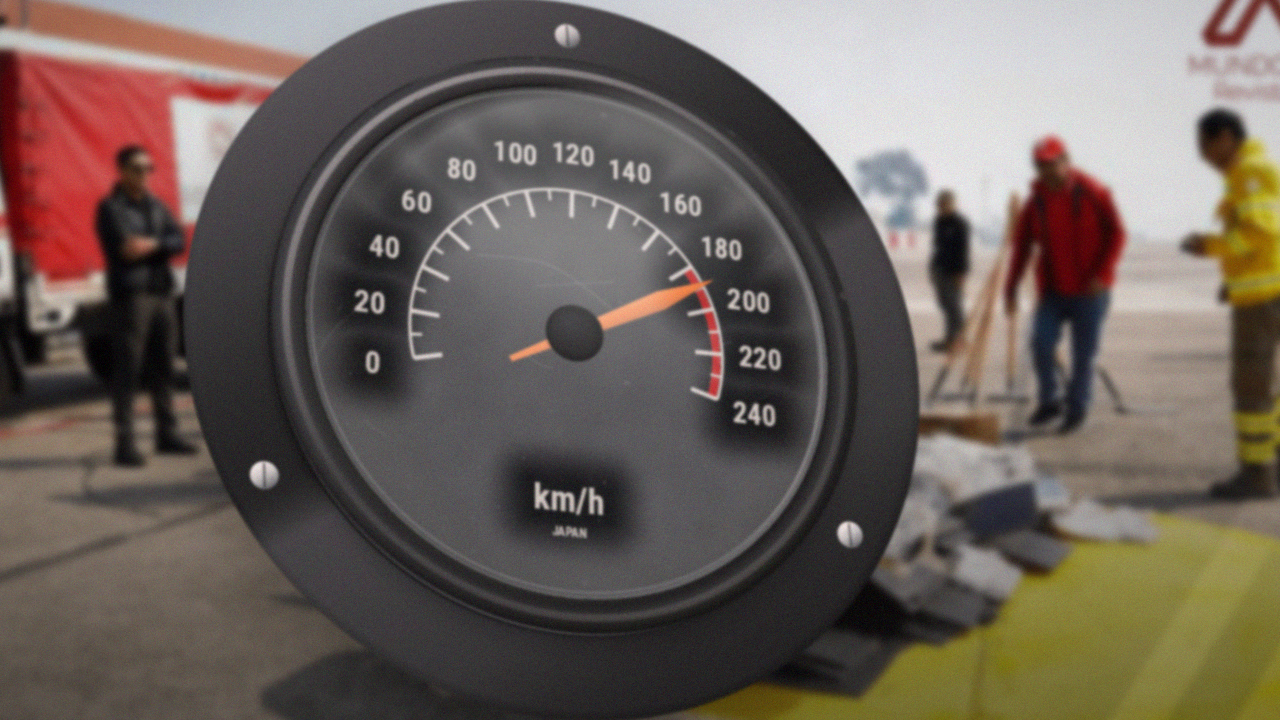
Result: 190 km/h
